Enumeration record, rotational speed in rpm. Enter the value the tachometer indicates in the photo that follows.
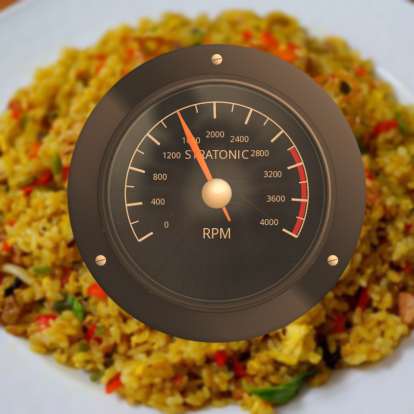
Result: 1600 rpm
